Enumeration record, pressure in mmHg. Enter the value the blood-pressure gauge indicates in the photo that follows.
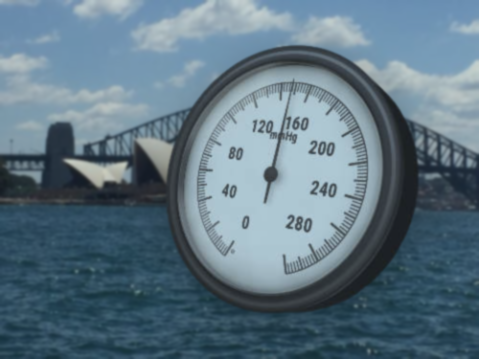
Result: 150 mmHg
